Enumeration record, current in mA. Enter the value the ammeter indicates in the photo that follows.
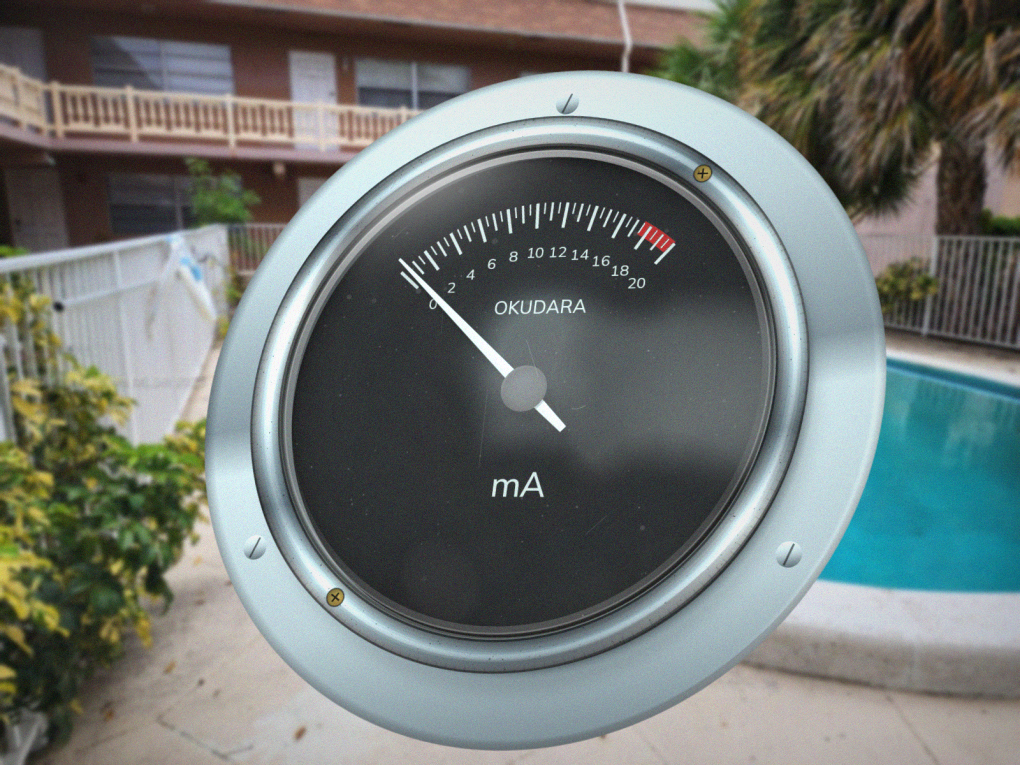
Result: 0.5 mA
